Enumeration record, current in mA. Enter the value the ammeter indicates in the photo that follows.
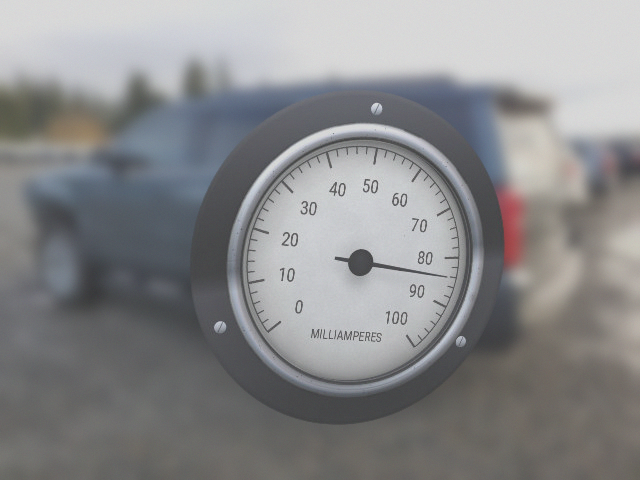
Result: 84 mA
